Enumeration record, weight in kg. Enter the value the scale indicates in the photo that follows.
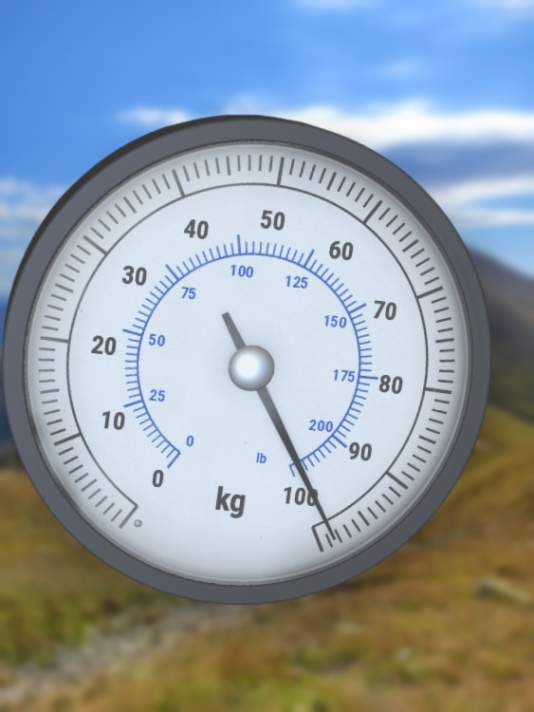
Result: 98.5 kg
